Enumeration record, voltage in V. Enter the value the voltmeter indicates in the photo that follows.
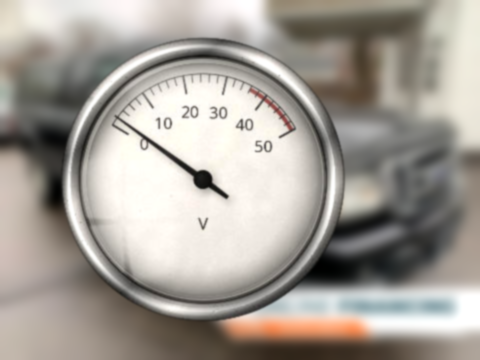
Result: 2 V
